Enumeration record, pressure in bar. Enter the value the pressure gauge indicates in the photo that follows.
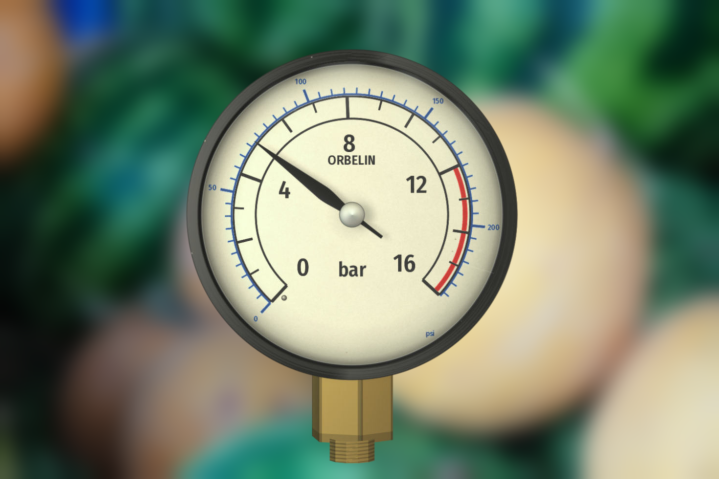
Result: 5 bar
